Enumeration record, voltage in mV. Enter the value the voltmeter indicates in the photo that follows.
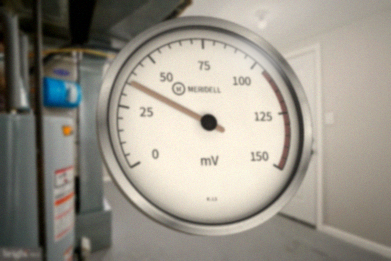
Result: 35 mV
